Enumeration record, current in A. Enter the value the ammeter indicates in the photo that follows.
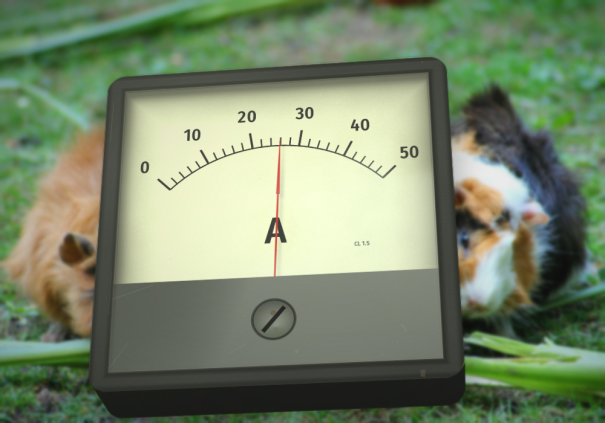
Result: 26 A
